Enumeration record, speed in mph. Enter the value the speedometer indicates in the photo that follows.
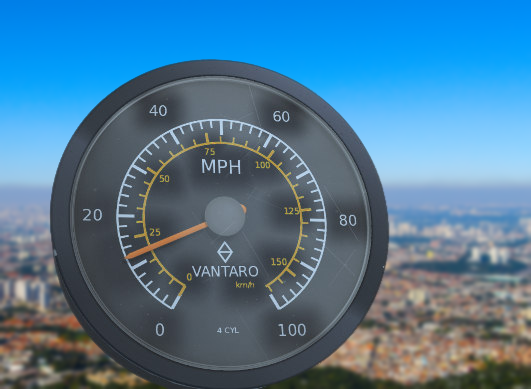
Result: 12 mph
